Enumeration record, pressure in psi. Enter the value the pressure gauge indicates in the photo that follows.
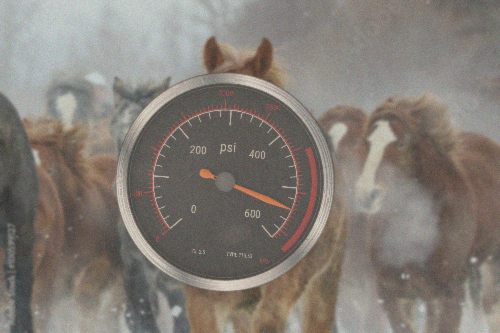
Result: 540 psi
